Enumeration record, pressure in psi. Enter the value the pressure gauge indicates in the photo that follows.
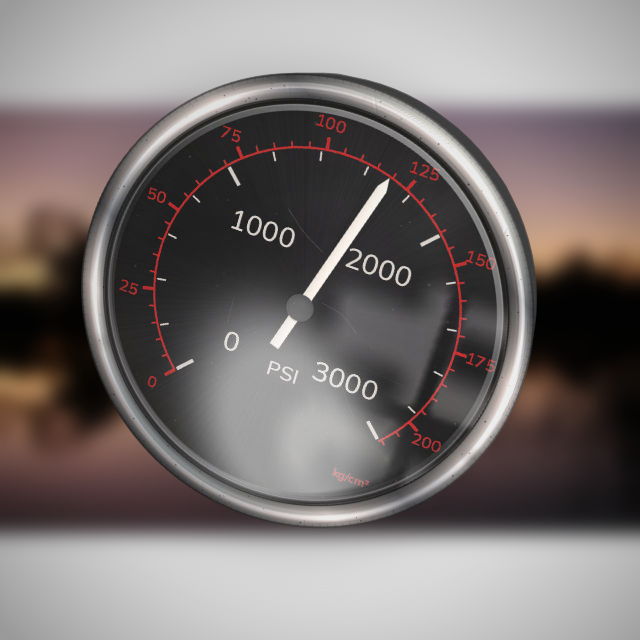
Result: 1700 psi
